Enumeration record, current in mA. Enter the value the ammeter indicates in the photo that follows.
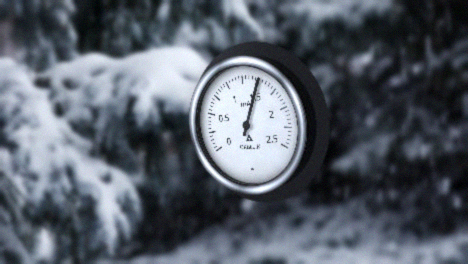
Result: 1.5 mA
